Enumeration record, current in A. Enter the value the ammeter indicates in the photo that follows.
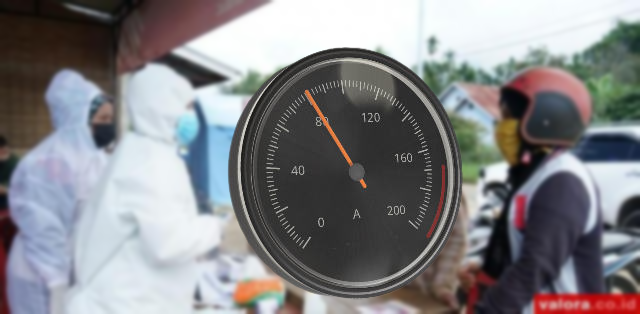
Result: 80 A
